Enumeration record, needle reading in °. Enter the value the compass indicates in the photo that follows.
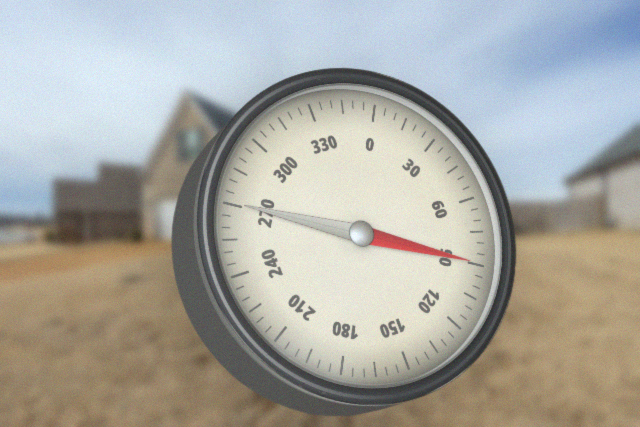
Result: 90 °
